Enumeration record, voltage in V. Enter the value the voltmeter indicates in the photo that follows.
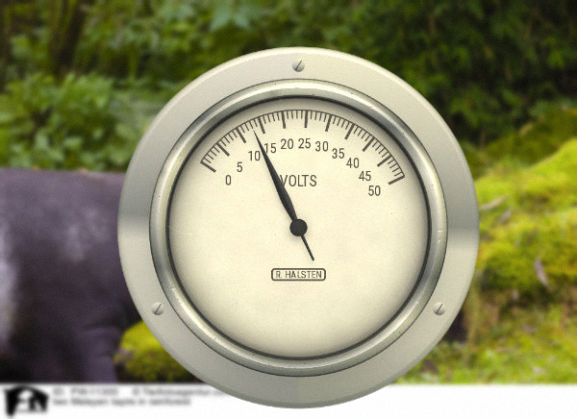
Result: 13 V
